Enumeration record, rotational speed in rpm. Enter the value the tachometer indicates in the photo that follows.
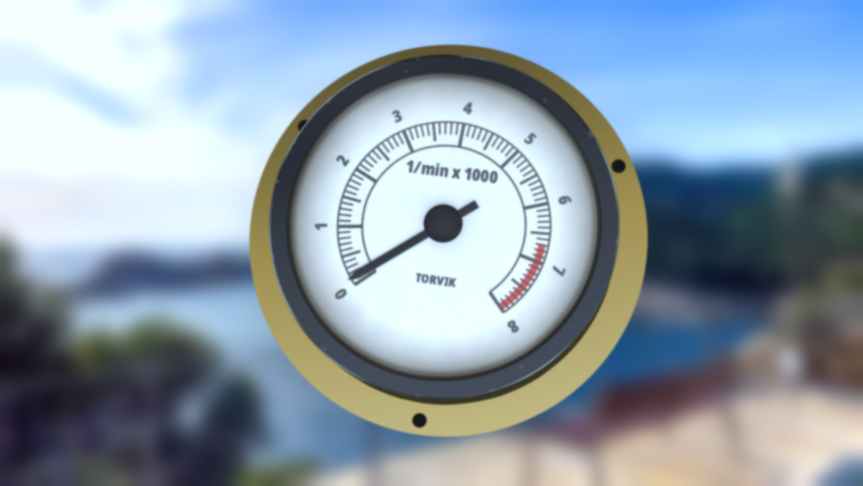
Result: 100 rpm
